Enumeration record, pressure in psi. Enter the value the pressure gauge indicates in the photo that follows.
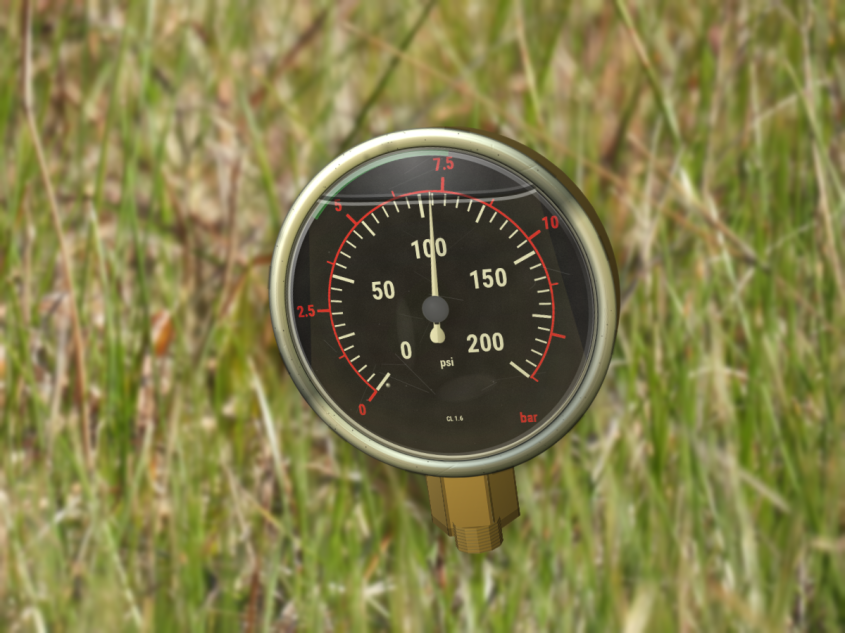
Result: 105 psi
